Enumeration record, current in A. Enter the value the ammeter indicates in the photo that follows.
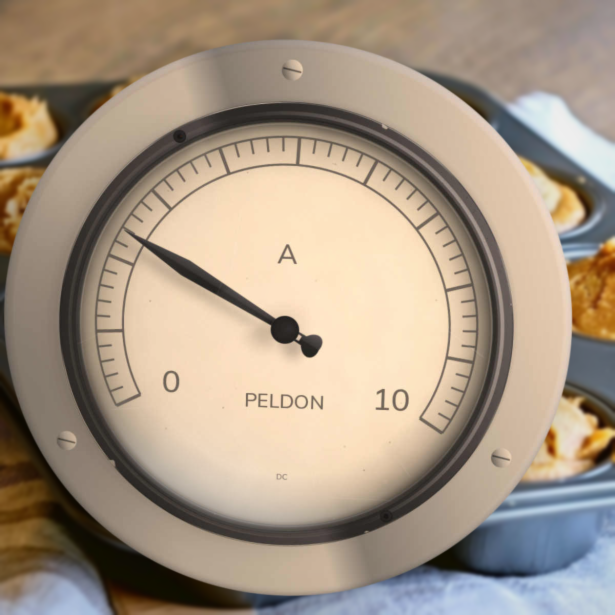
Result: 2.4 A
